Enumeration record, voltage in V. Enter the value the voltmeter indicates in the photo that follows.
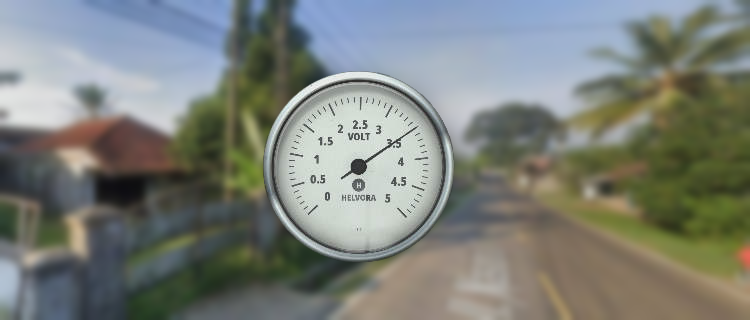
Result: 3.5 V
